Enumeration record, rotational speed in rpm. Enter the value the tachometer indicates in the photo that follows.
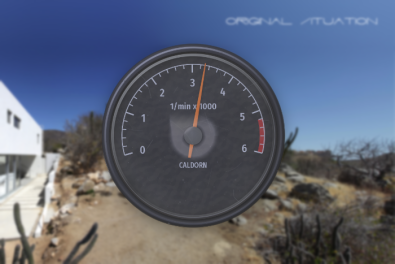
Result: 3300 rpm
